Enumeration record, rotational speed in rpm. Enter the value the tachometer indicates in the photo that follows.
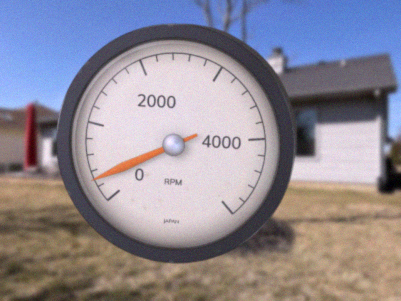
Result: 300 rpm
